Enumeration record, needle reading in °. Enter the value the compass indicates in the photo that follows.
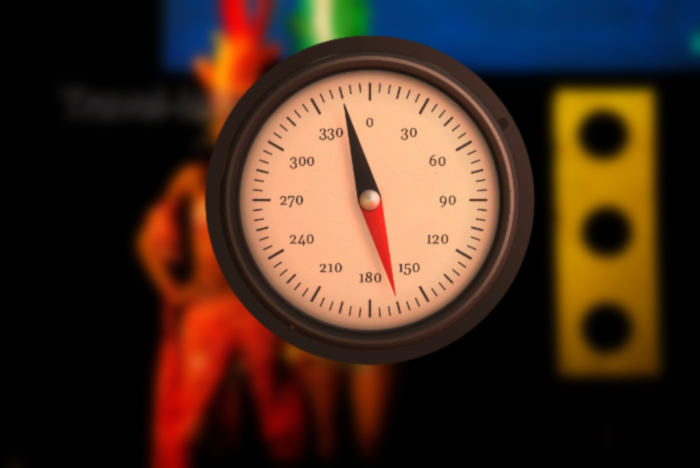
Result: 165 °
